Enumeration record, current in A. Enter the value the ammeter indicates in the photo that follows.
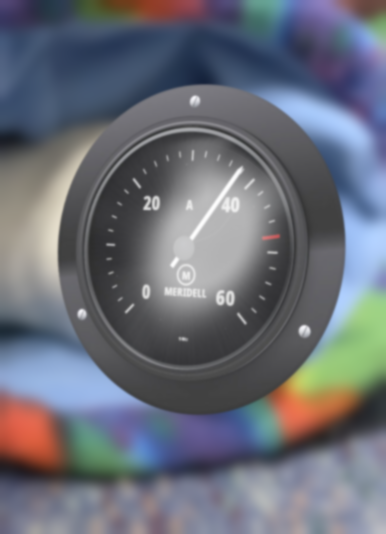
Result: 38 A
